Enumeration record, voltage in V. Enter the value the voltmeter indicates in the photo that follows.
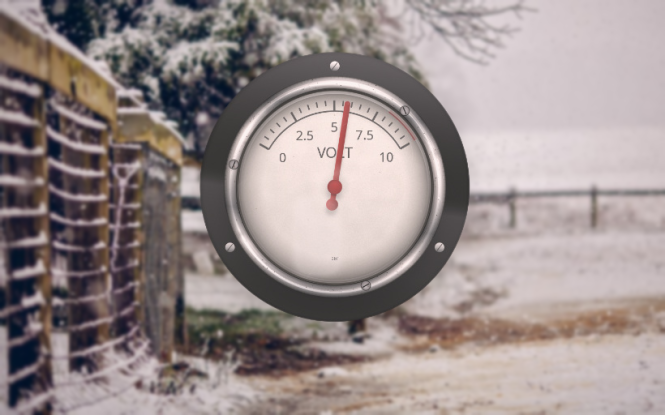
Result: 5.75 V
